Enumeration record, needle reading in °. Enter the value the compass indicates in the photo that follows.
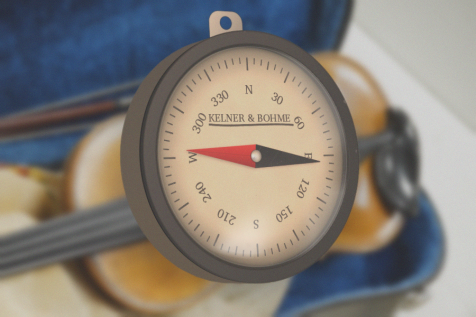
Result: 275 °
